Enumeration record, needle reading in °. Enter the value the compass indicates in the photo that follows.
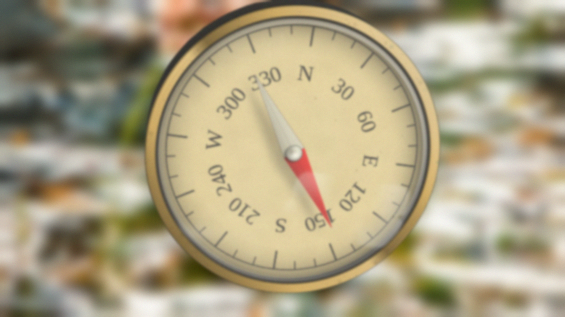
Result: 145 °
